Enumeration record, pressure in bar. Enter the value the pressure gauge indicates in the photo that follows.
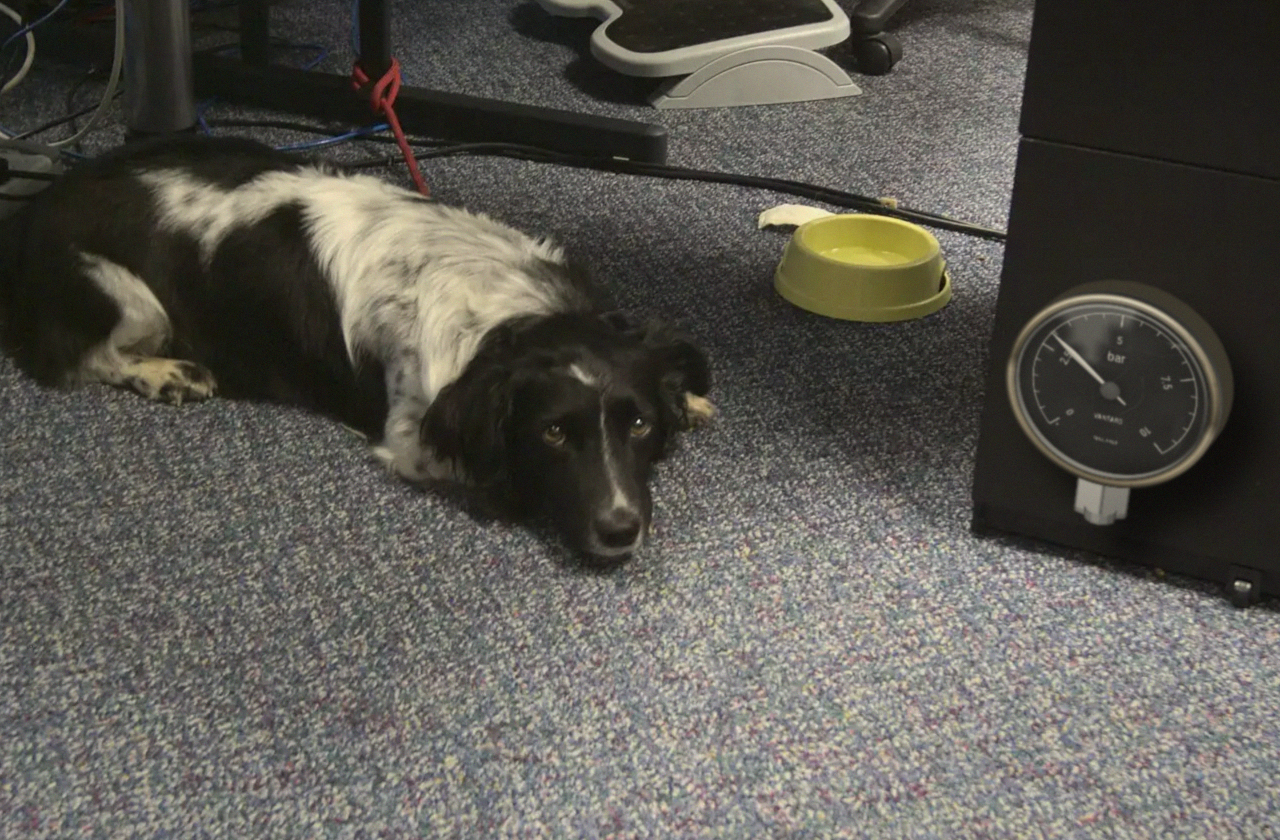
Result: 3 bar
